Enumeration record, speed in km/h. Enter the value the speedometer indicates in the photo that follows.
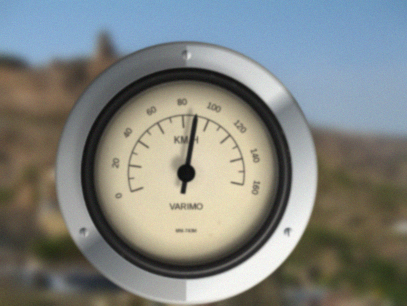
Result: 90 km/h
